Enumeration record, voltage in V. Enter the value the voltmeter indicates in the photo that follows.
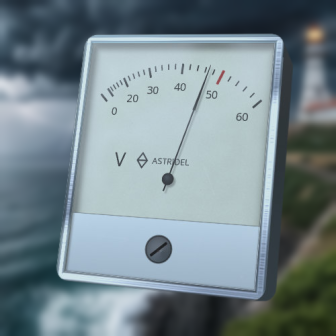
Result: 47 V
